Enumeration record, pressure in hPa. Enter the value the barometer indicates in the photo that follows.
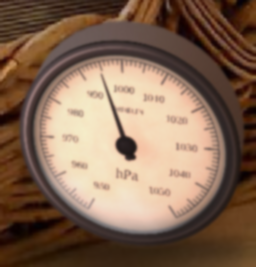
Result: 995 hPa
